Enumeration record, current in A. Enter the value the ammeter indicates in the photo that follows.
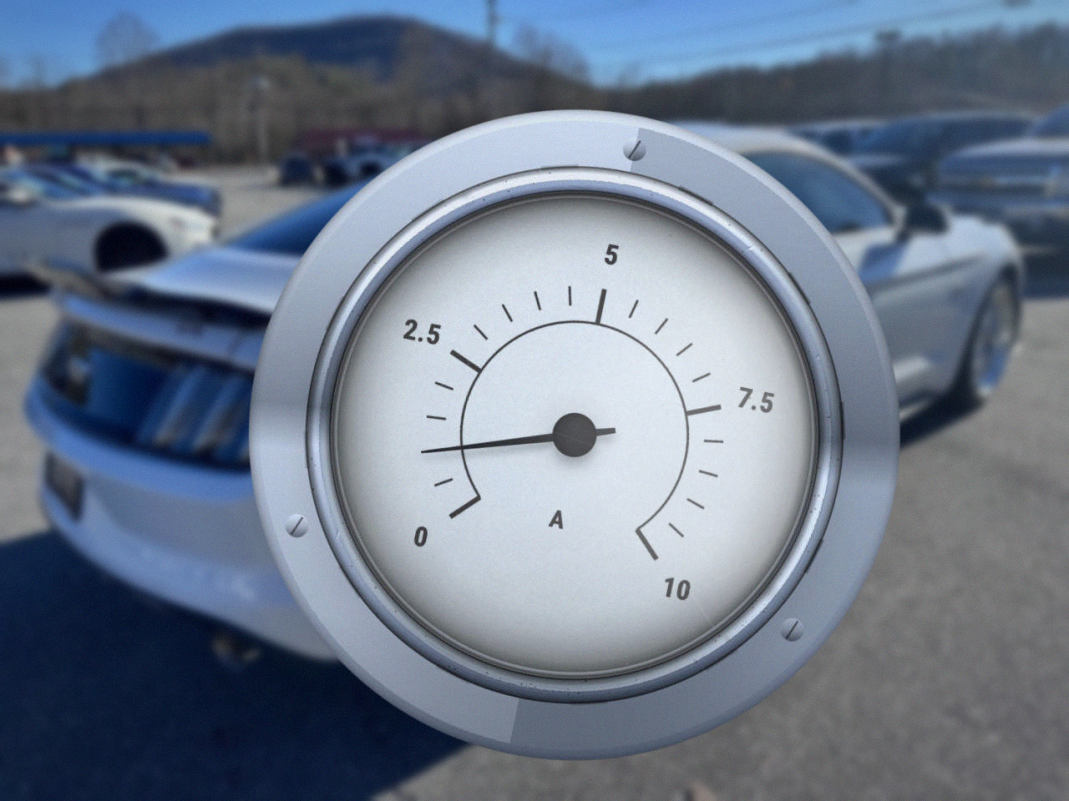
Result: 1 A
